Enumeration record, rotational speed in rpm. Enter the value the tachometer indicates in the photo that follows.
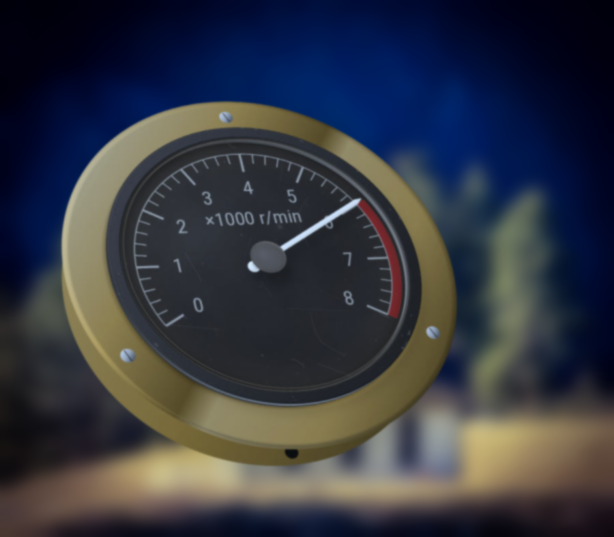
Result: 6000 rpm
